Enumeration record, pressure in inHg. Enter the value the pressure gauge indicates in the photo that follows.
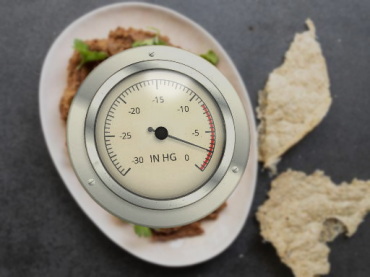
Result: -2.5 inHg
